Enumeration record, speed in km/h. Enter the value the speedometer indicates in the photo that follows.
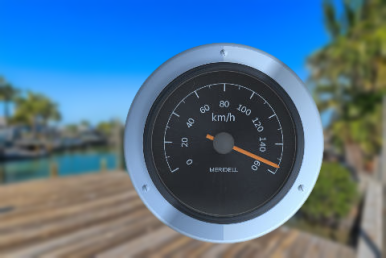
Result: 155 km/h
